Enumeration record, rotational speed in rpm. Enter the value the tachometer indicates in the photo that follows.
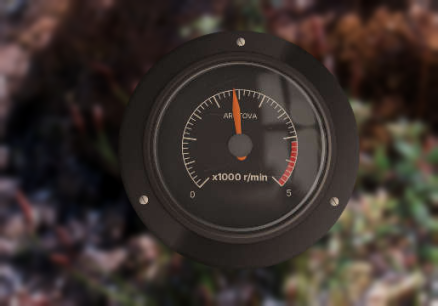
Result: 2400 rpm
